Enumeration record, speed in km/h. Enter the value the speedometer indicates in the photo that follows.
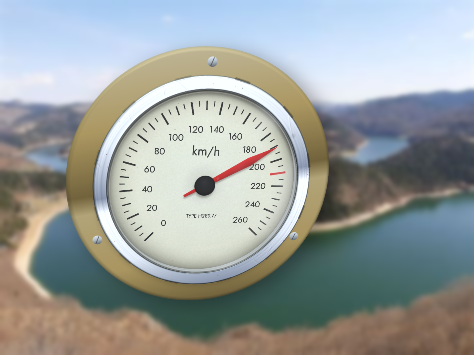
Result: 190 km/h
